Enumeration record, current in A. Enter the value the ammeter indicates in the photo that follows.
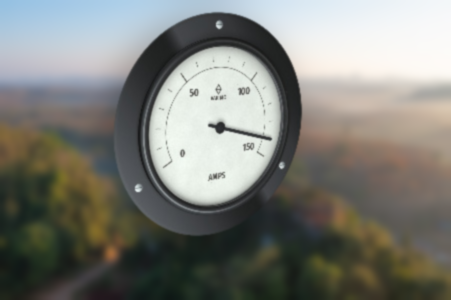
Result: 140 A
